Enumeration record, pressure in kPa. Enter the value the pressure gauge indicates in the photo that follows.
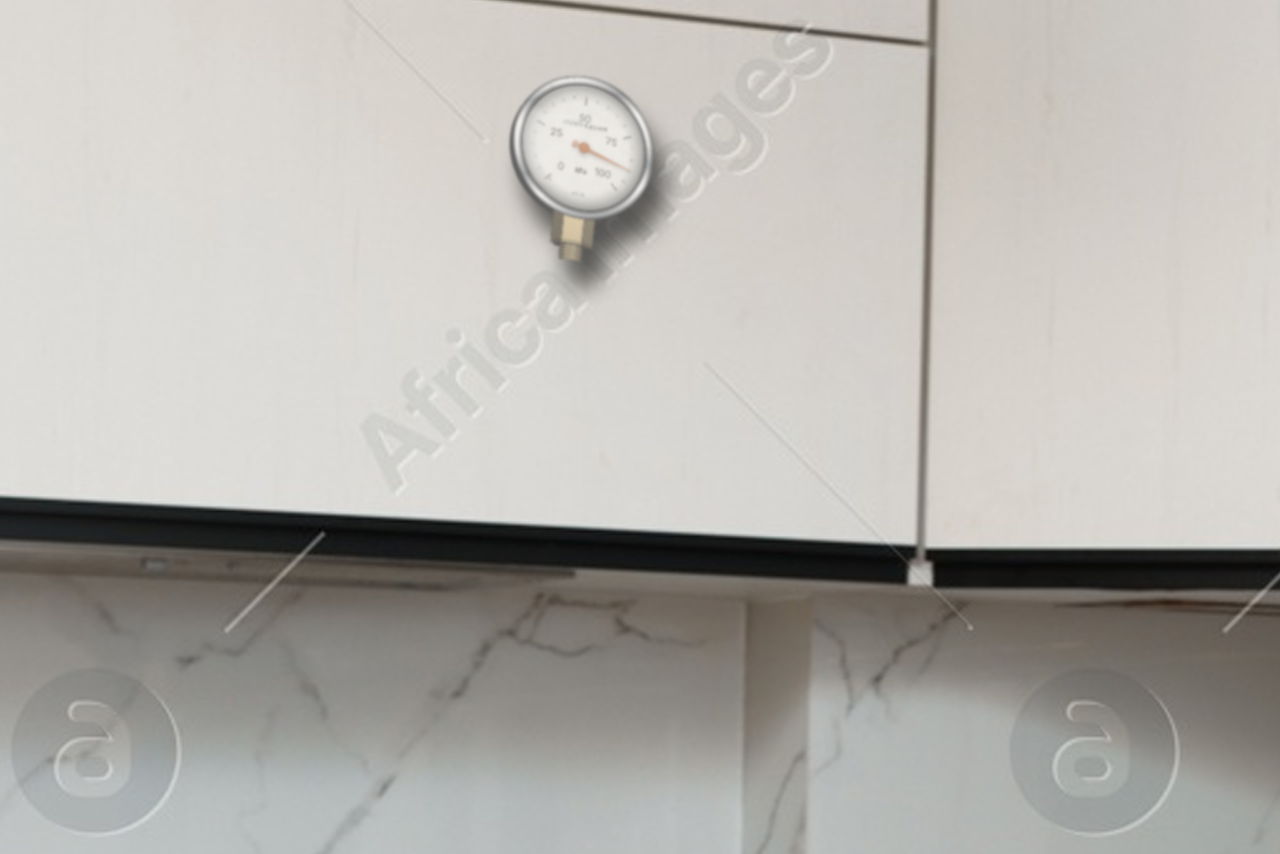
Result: 90 kPa
